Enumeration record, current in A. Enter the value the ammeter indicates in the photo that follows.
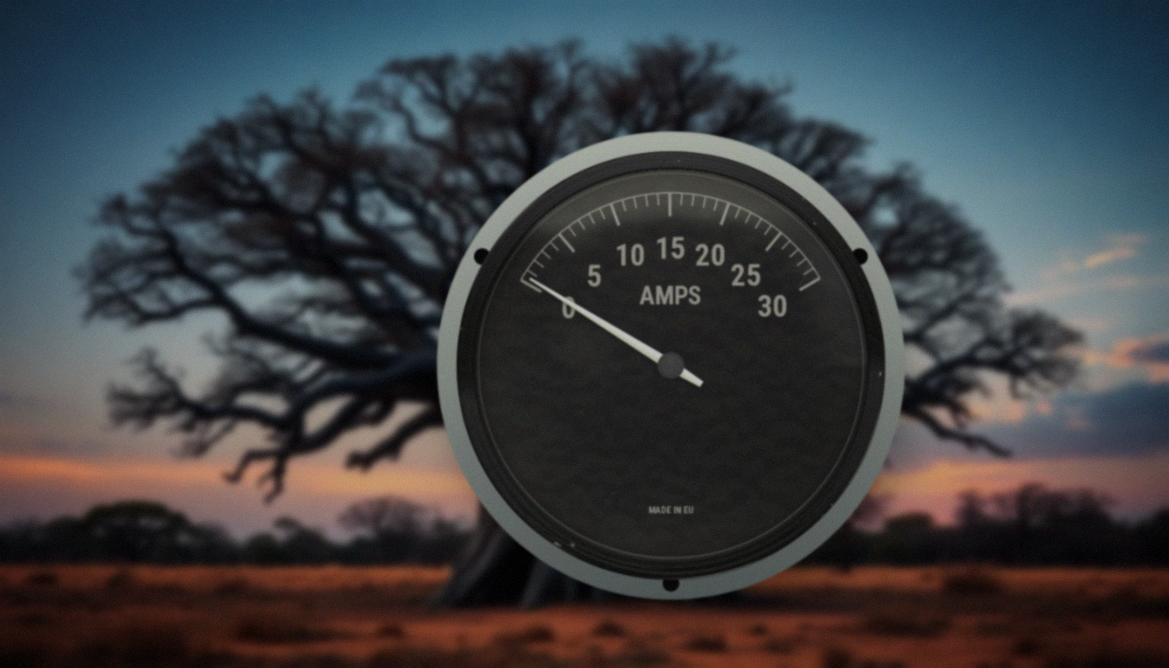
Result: 0.5 A
